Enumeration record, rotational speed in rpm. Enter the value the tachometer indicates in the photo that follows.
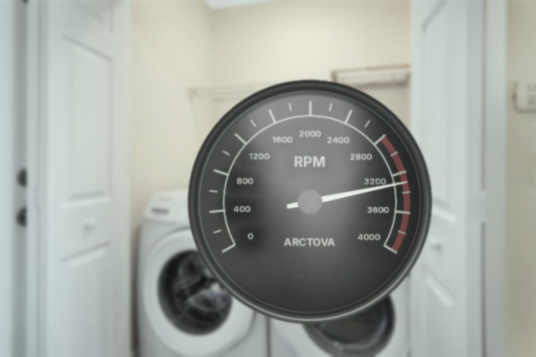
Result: 3300 rpm
